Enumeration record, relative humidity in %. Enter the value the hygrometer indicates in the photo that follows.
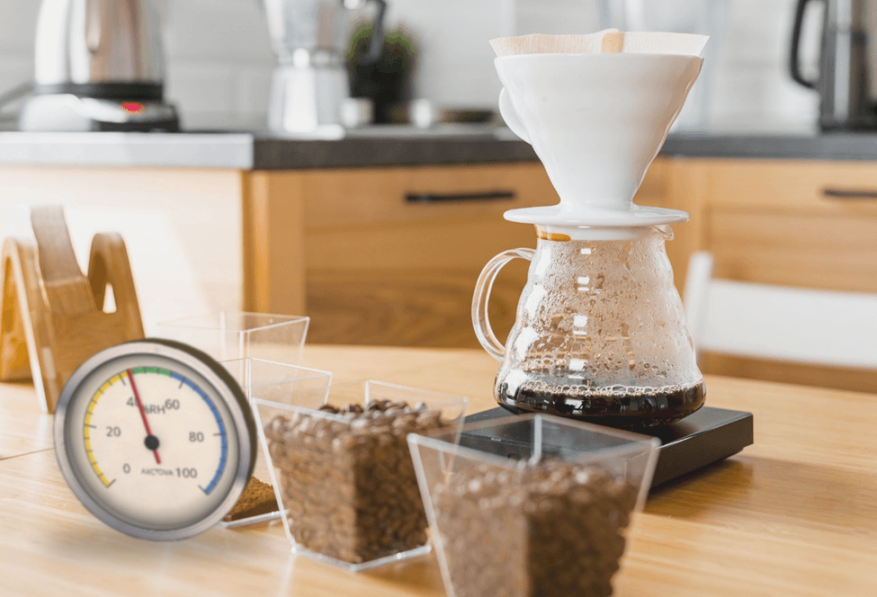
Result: 44 %
